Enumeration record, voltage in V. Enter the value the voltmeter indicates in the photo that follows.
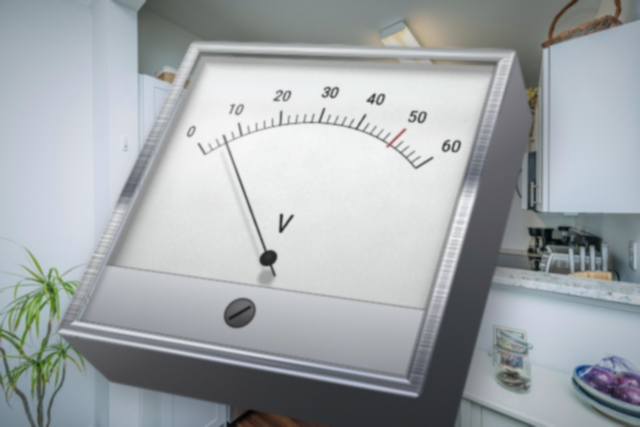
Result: 6 V
